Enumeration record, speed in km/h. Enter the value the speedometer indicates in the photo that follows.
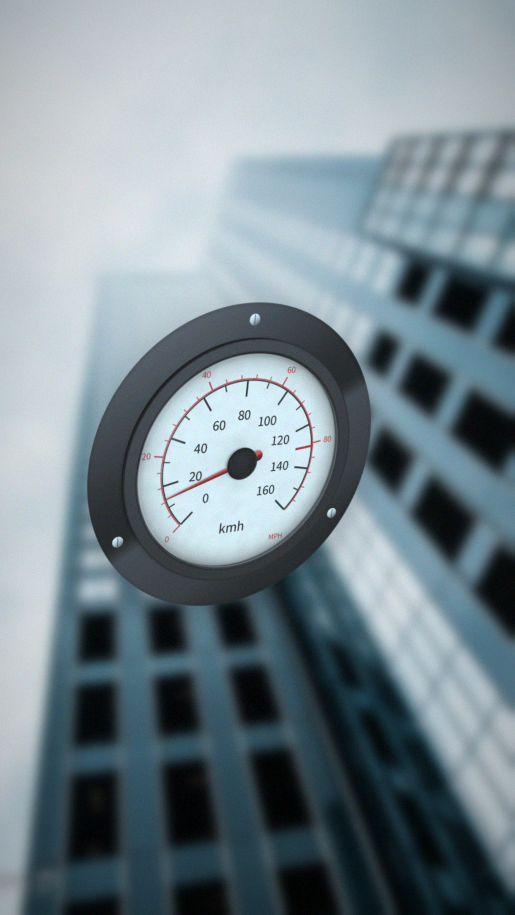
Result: 15 km/h
